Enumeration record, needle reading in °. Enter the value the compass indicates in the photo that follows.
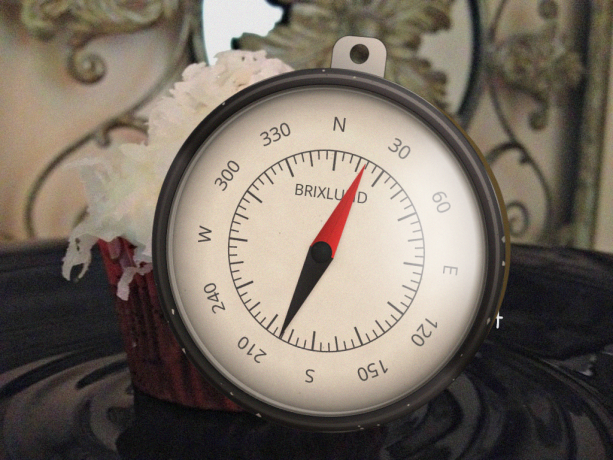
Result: 20 °
